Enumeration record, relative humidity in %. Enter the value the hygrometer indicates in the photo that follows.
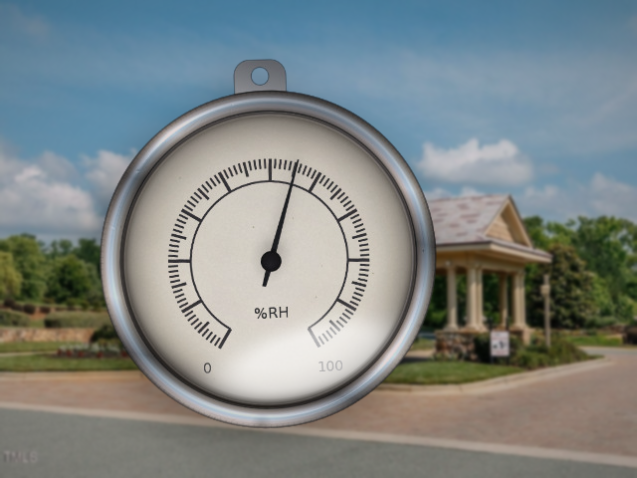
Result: 55 %
